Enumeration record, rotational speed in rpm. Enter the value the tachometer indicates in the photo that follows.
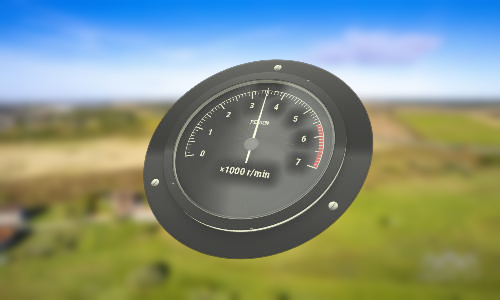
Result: 3500 rpm
